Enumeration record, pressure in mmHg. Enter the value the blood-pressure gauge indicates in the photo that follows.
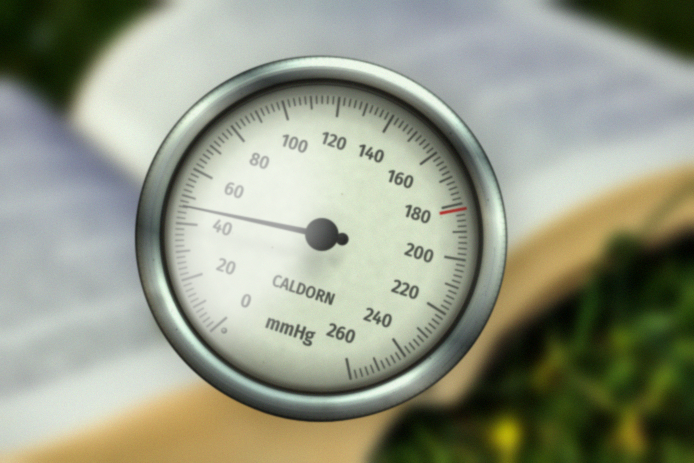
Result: 46 mmHg
